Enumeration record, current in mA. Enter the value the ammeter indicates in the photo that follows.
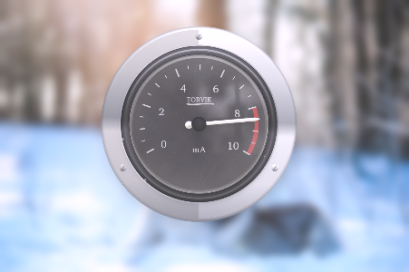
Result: 8.5 mA
